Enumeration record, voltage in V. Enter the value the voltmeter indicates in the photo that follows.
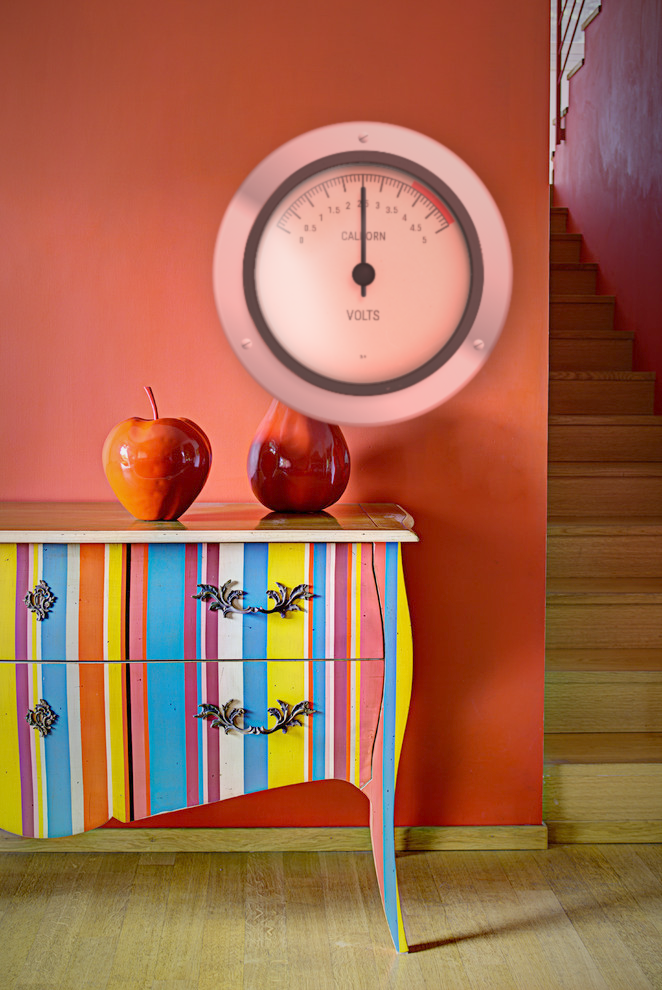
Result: 2.5 V
